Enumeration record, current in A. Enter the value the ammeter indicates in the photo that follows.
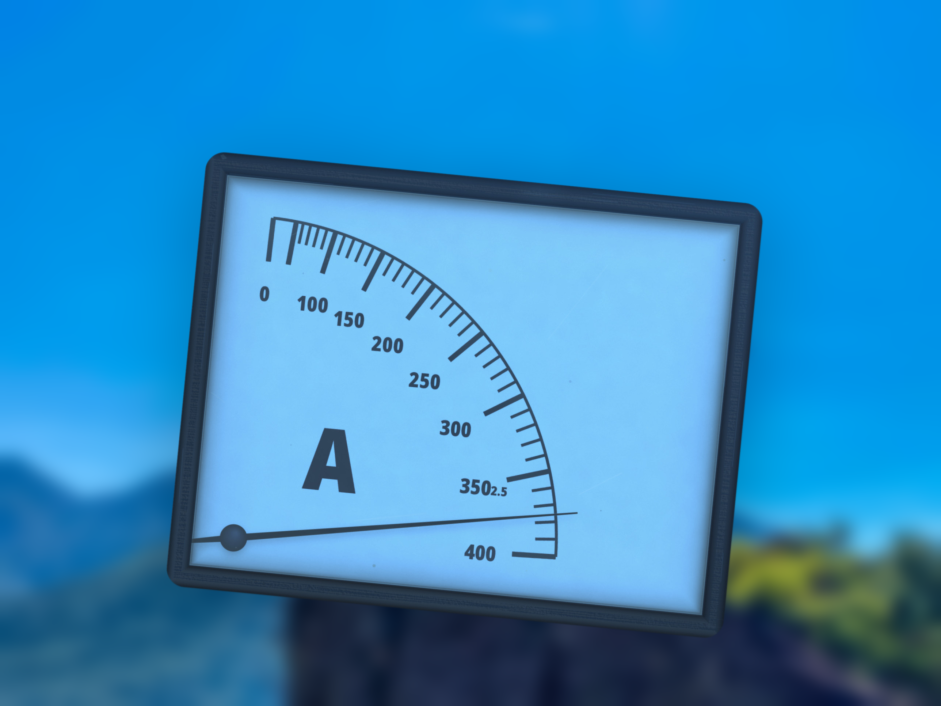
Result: 375 A
